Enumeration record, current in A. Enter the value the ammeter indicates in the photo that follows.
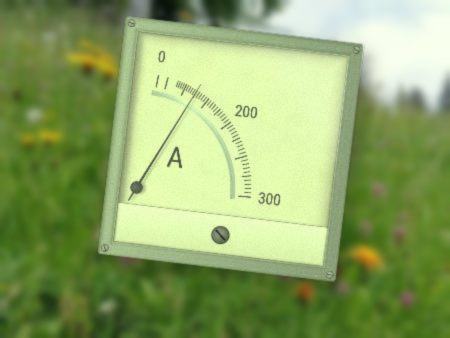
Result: 125 A
